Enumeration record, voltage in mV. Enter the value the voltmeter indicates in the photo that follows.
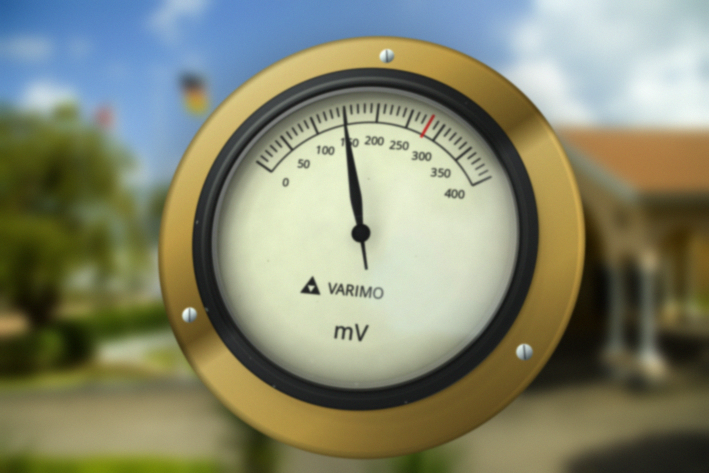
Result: 150 mV
